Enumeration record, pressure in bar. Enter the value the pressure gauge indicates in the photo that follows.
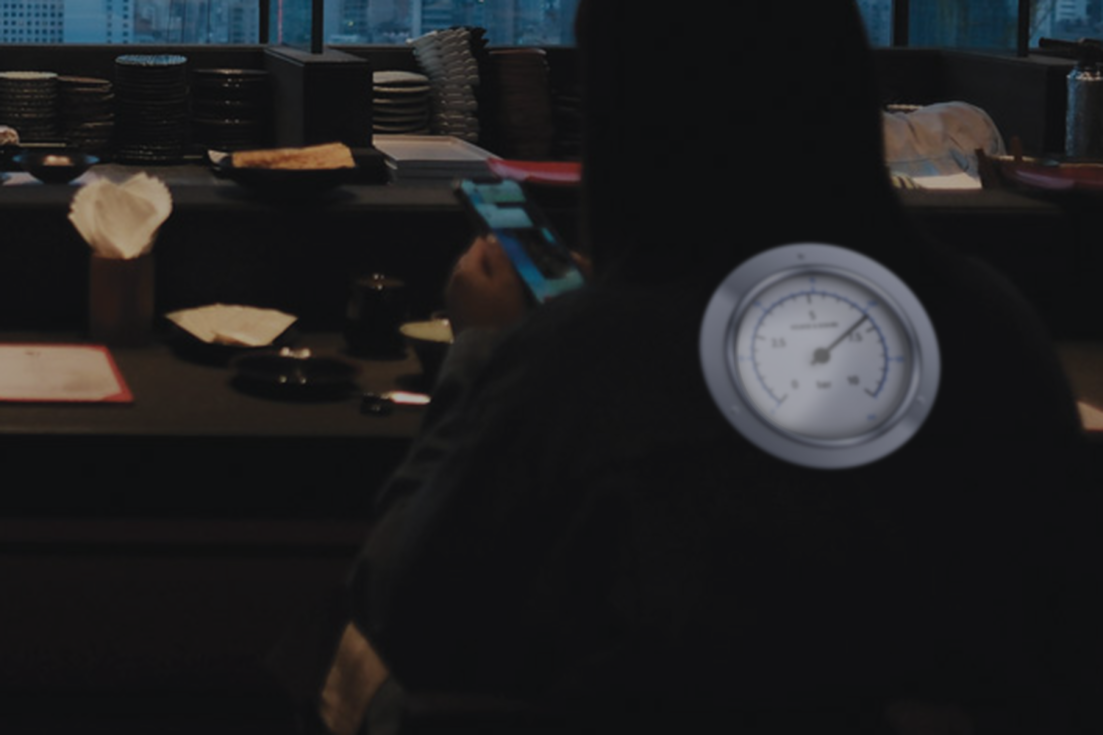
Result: 7 bar
